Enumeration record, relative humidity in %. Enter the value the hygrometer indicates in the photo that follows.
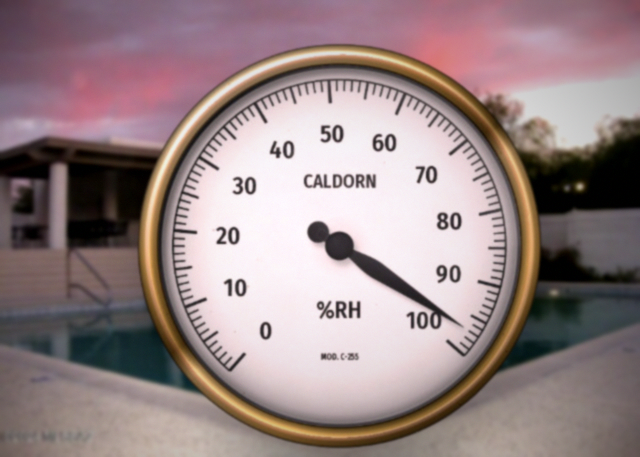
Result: 97 %
